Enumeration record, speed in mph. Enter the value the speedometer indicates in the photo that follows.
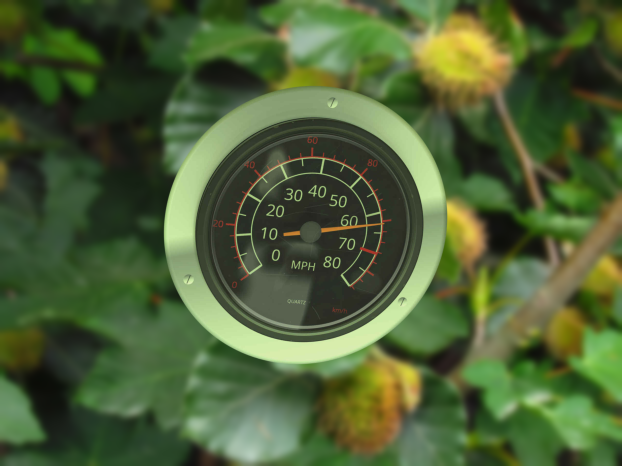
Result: 62.5 mph
